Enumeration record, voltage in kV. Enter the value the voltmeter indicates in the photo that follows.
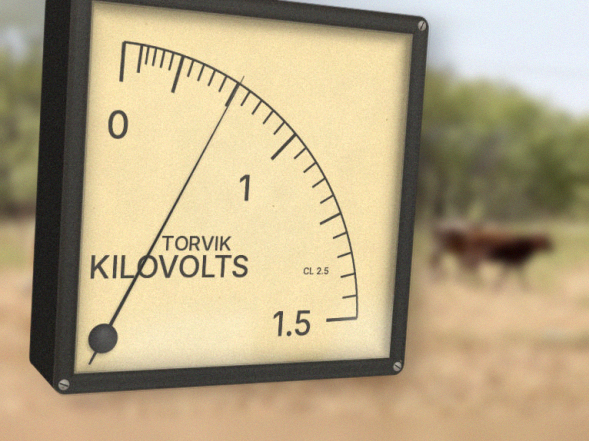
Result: 0.75 kV
